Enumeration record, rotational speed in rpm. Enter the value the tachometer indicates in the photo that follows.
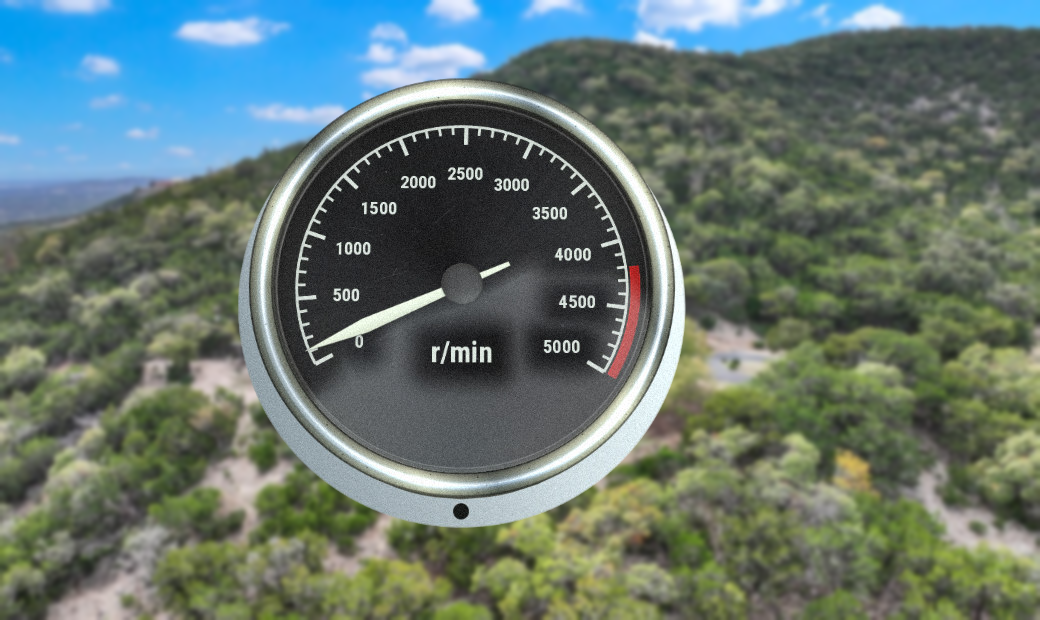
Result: 100 rpm
